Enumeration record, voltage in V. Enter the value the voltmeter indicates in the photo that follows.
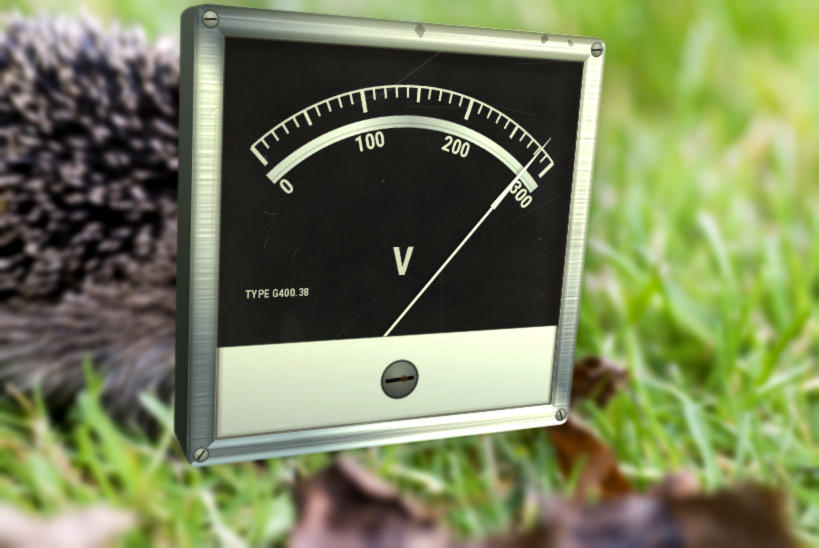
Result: 280 V
